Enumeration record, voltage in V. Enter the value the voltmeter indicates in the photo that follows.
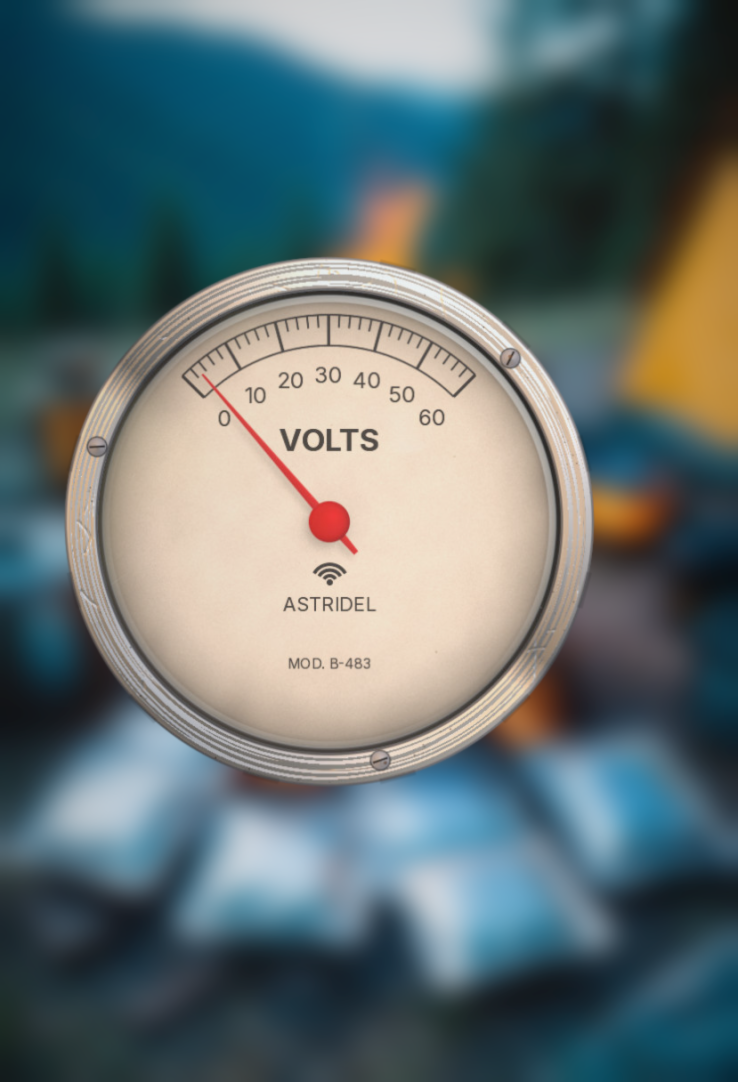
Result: 3 V
